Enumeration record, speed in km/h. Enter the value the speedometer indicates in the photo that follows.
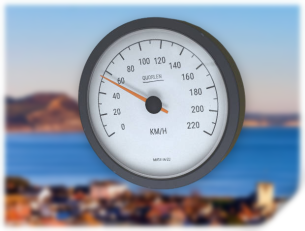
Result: 55 km/h
